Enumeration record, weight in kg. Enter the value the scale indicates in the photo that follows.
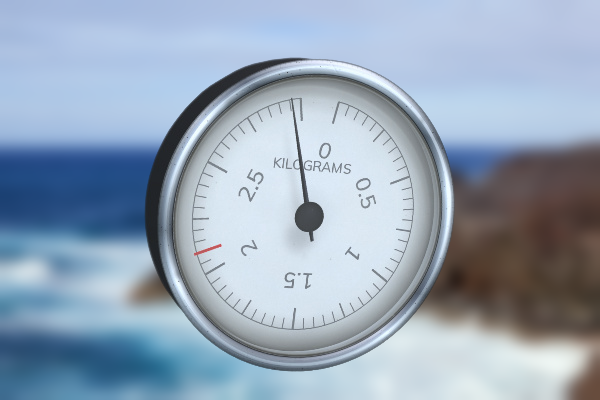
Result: 2.95 kg
